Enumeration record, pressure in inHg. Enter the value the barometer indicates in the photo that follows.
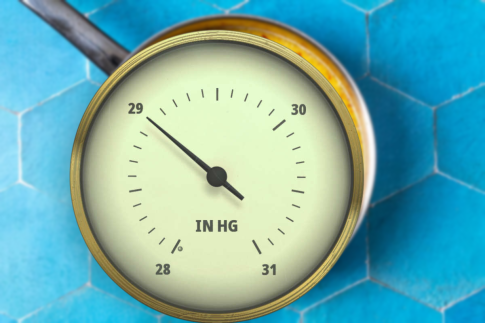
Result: 29 inHg
